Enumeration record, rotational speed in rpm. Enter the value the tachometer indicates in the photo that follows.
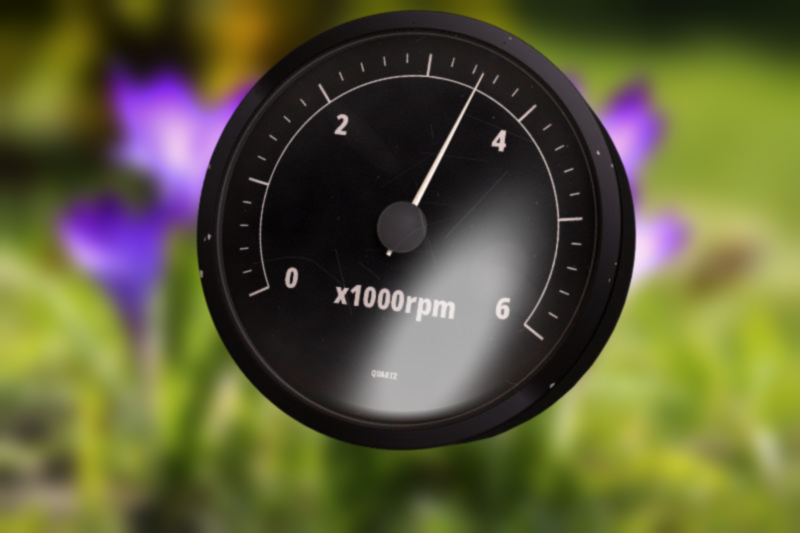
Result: 3500 rpm
